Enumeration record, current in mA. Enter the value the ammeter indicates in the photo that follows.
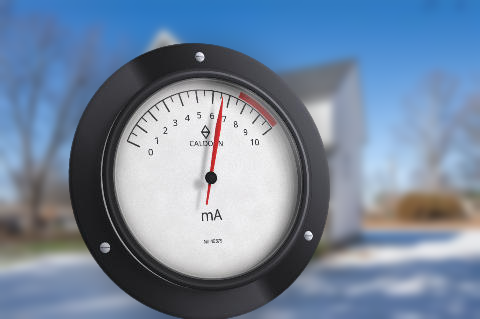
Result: 6.5 mA
